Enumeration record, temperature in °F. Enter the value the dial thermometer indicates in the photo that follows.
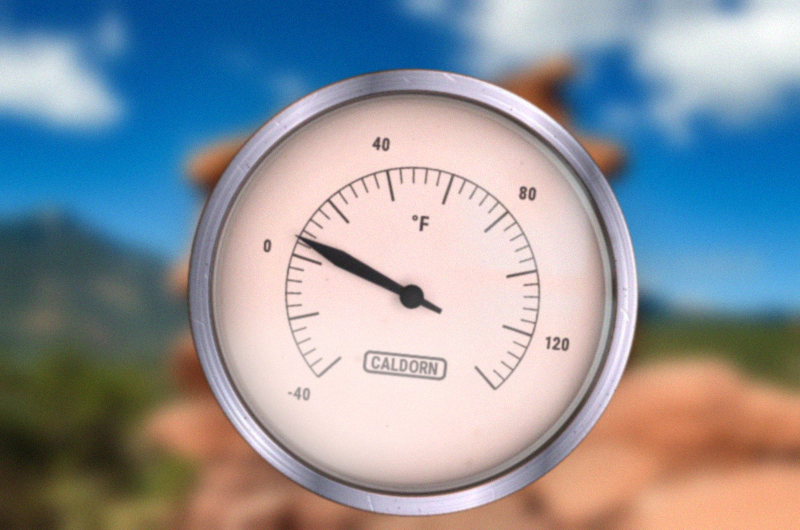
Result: 6 °F
